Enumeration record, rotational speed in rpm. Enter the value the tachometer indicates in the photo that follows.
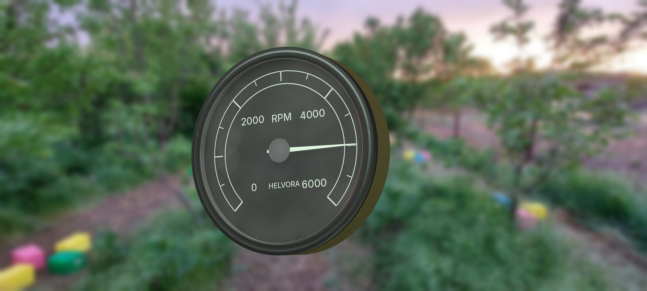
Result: 5000 rpm
